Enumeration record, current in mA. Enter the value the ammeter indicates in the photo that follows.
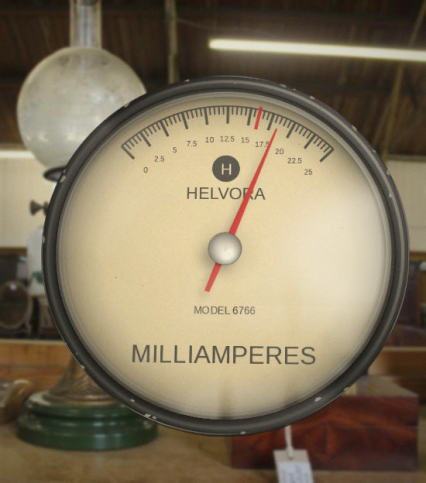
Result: 18.5 mA
